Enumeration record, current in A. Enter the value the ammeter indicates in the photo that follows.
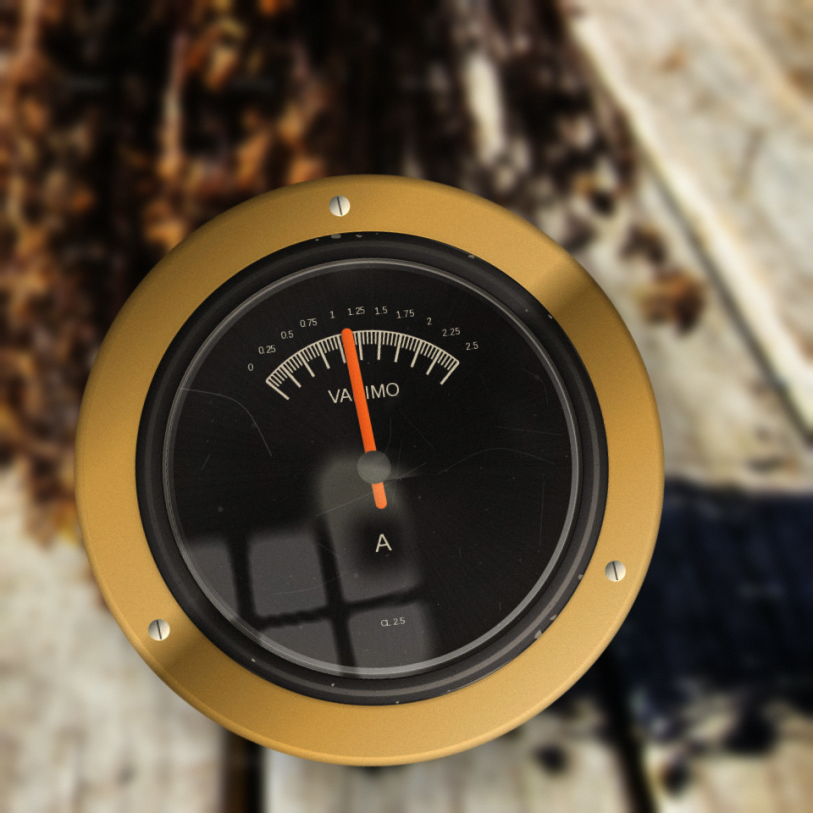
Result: 1.1 A
